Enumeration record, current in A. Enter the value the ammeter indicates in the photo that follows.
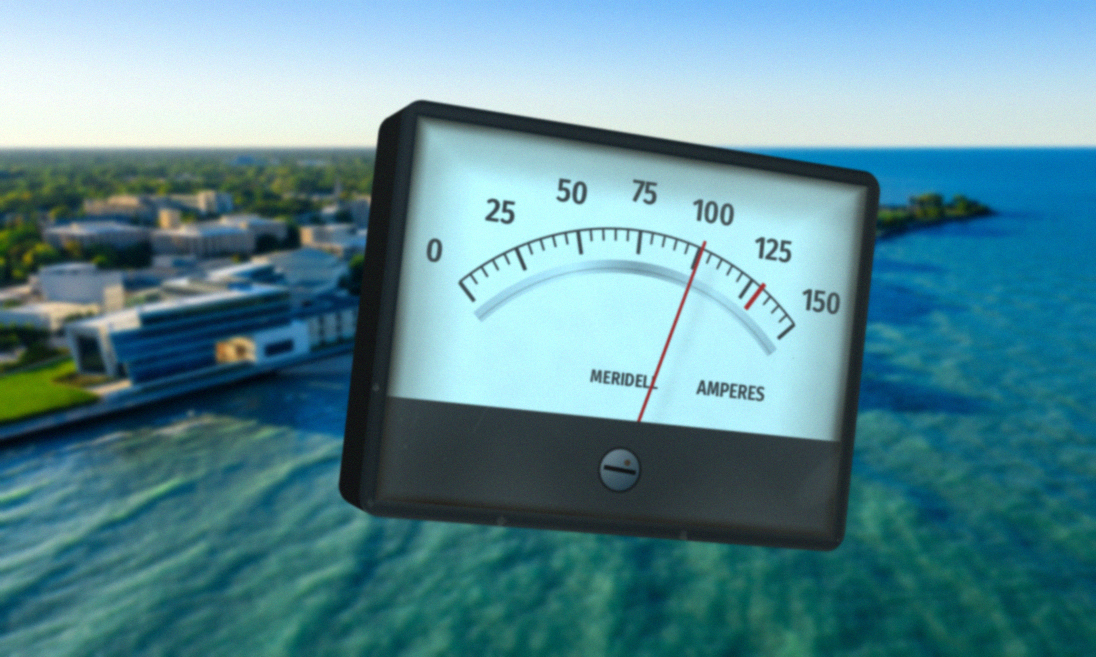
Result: 100 A
